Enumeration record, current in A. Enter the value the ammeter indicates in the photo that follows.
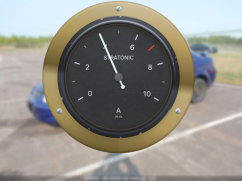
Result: 4 A
